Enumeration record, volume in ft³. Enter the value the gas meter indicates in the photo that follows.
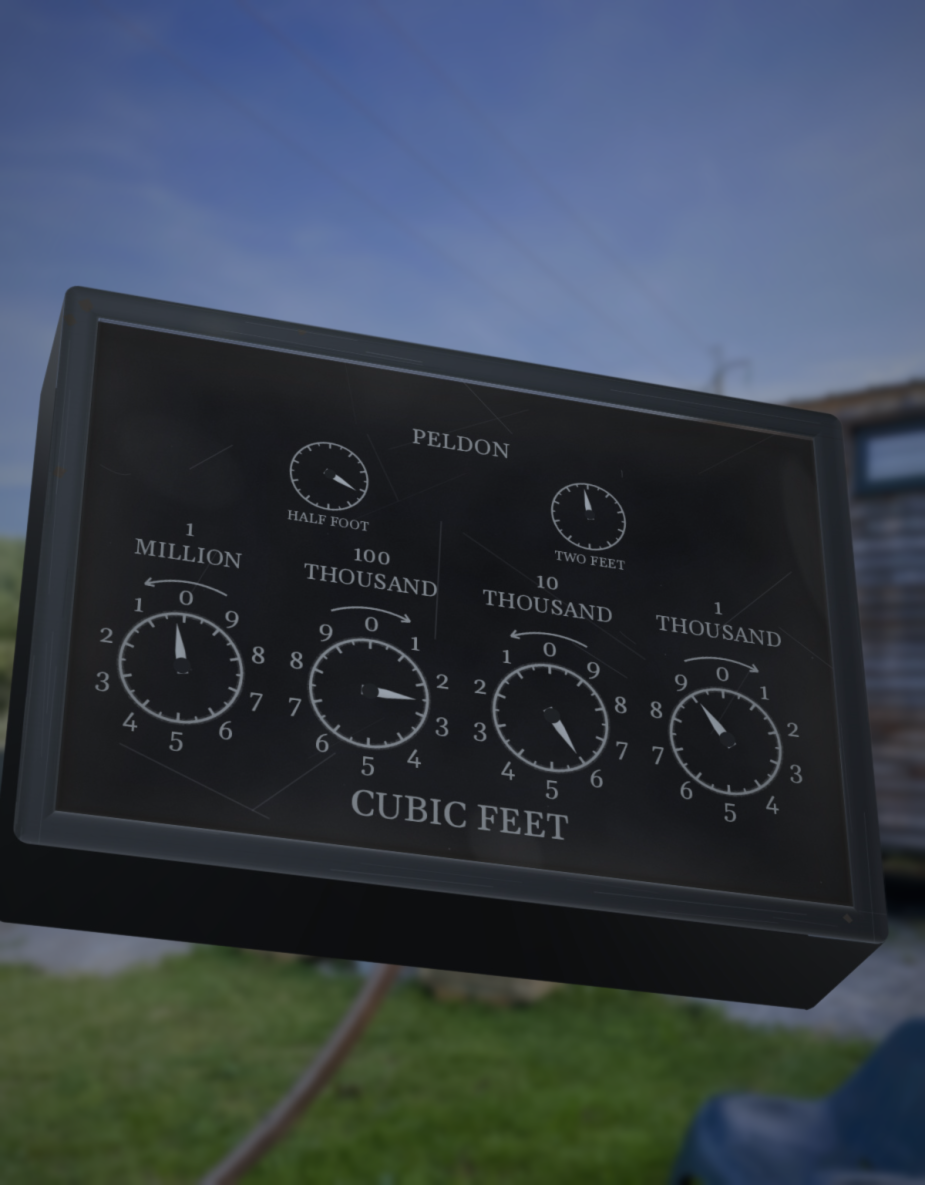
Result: 25900 ft³
